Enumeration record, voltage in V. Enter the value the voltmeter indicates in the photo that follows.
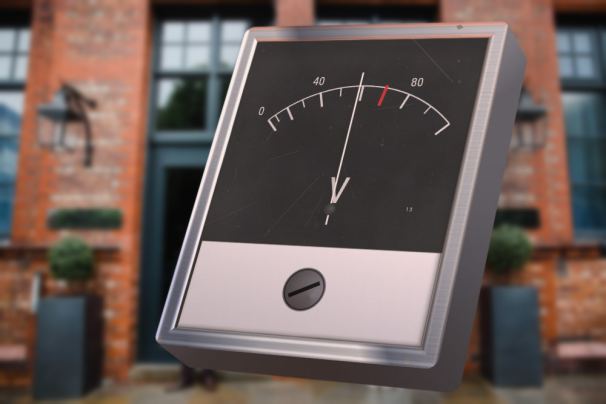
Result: 60 V
